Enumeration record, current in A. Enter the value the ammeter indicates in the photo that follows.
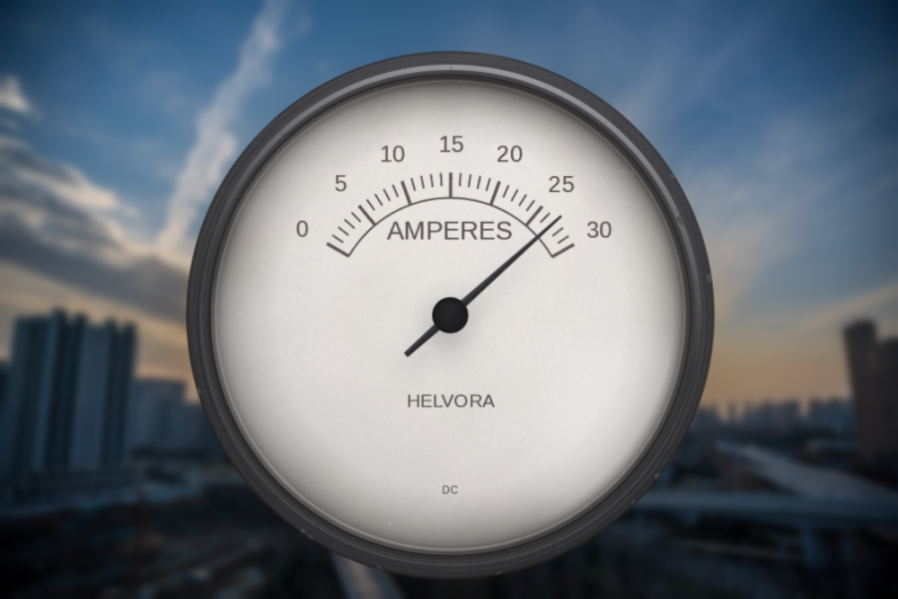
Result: 27 A
